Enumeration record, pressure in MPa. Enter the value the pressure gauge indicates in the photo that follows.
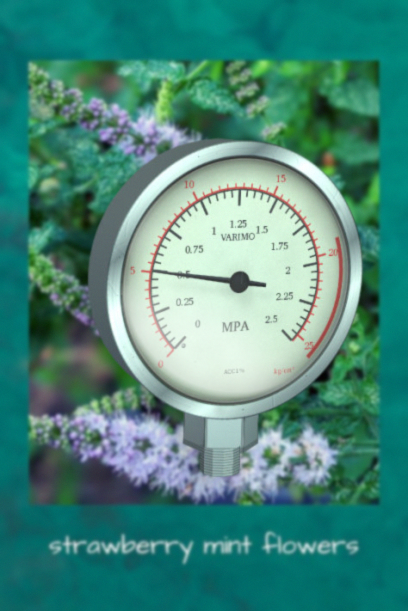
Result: 0.5 MPa
